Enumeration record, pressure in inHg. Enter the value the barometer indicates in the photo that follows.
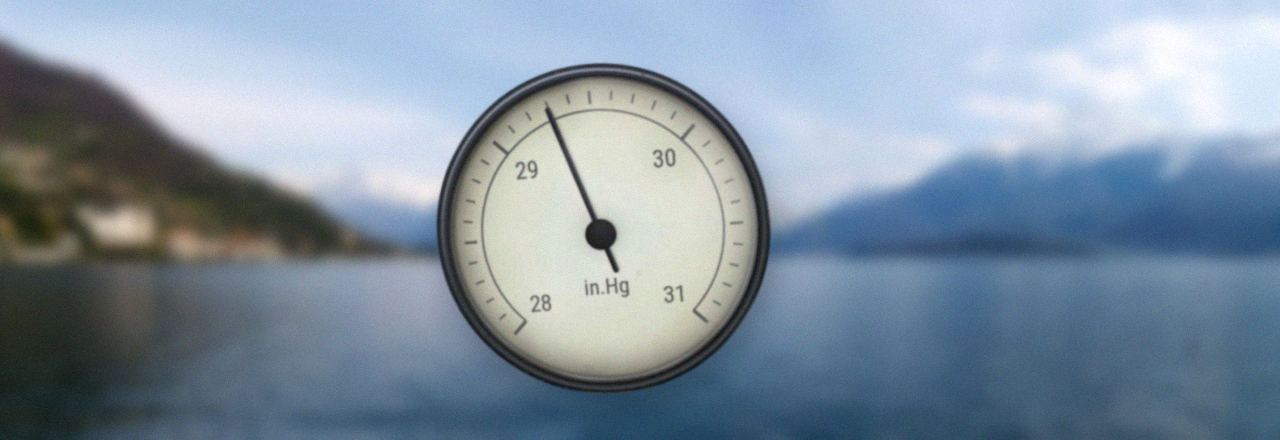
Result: 29.3 inHg
